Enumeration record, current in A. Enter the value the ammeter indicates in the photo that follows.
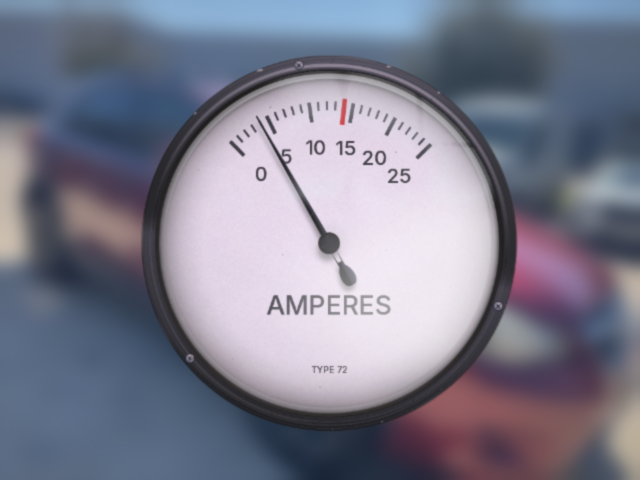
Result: 4 A
